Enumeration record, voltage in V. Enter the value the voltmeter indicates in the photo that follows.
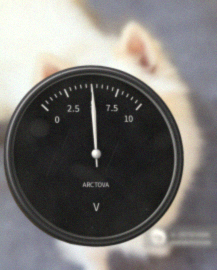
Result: 5 V
